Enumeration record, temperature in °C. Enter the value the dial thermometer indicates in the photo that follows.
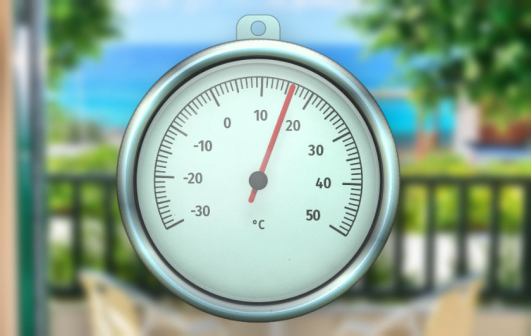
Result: 16 °C
